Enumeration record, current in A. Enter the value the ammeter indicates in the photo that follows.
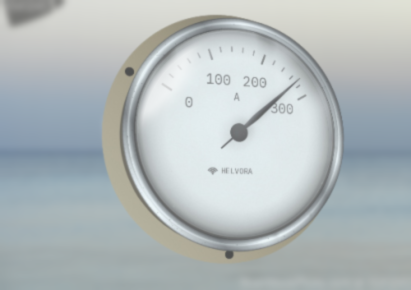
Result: 270 A
